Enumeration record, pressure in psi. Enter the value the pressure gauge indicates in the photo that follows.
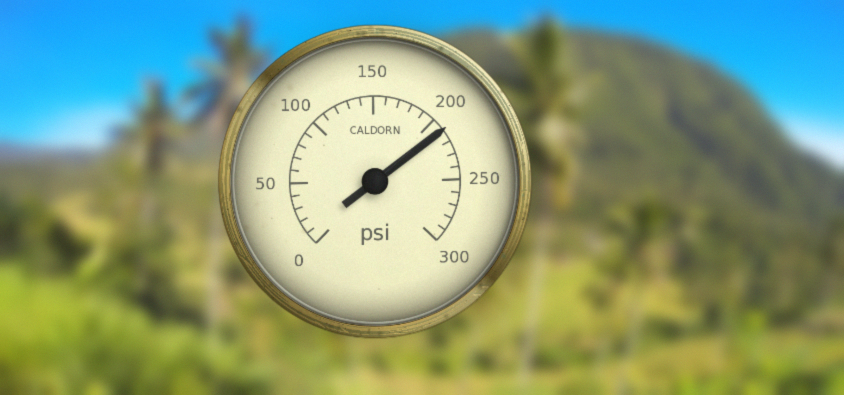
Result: 210 psi
